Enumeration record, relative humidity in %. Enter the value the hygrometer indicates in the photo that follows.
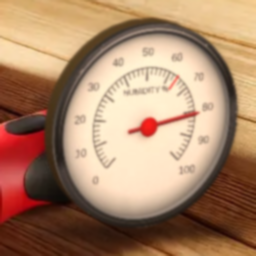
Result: 80 %
